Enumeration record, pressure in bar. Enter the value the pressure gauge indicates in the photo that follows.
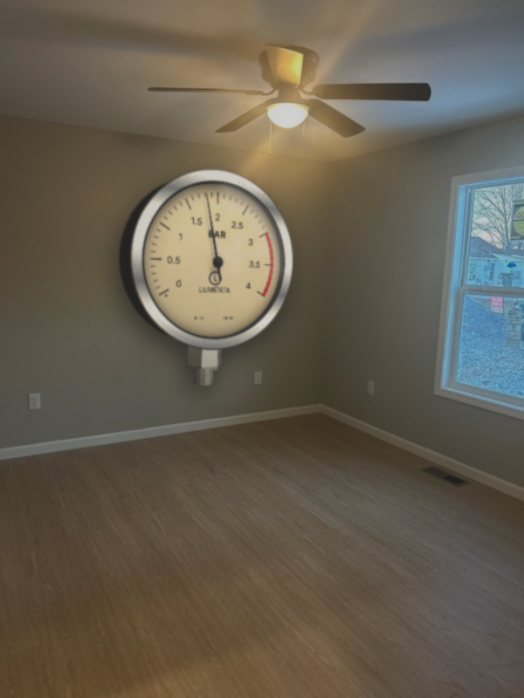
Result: 1.8 bar
